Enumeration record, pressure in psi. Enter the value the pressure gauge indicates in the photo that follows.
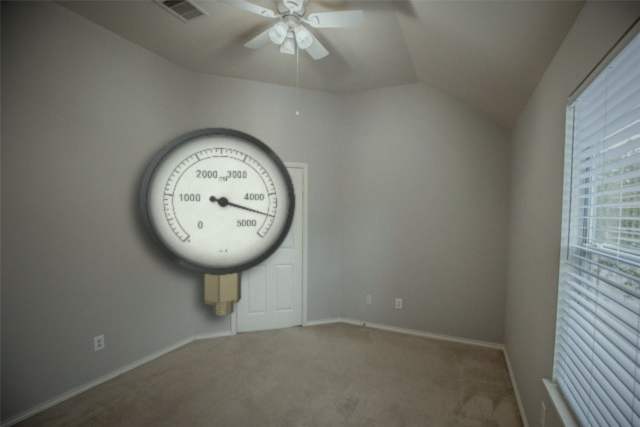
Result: 4500 psi
